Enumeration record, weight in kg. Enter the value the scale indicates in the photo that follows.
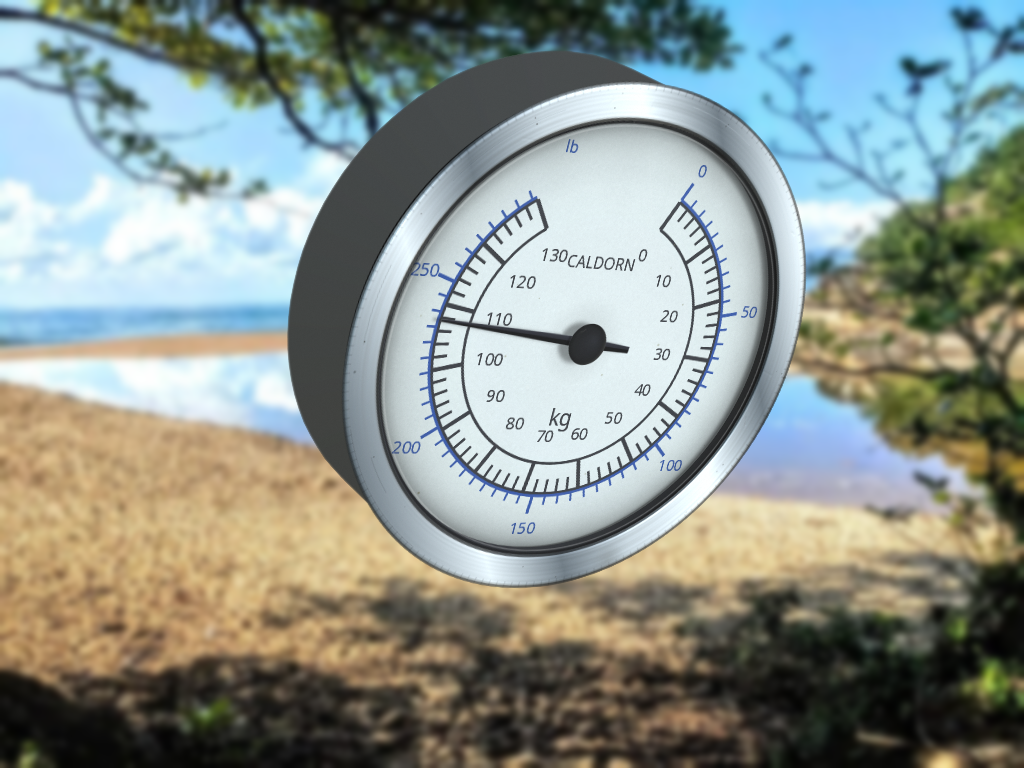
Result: 108 kg
